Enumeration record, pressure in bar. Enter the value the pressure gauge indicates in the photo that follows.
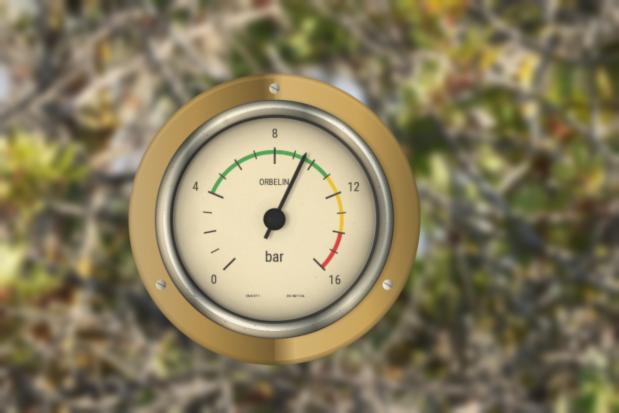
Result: 9.5 bar
